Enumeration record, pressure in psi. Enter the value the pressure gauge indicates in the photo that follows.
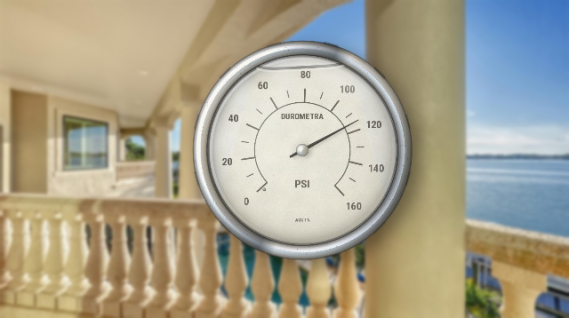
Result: 115 psi
